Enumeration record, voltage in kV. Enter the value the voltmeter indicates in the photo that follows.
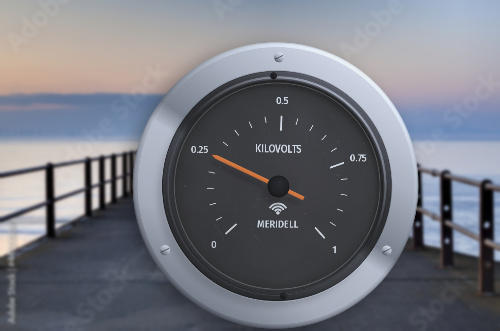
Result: 0.25 kV
